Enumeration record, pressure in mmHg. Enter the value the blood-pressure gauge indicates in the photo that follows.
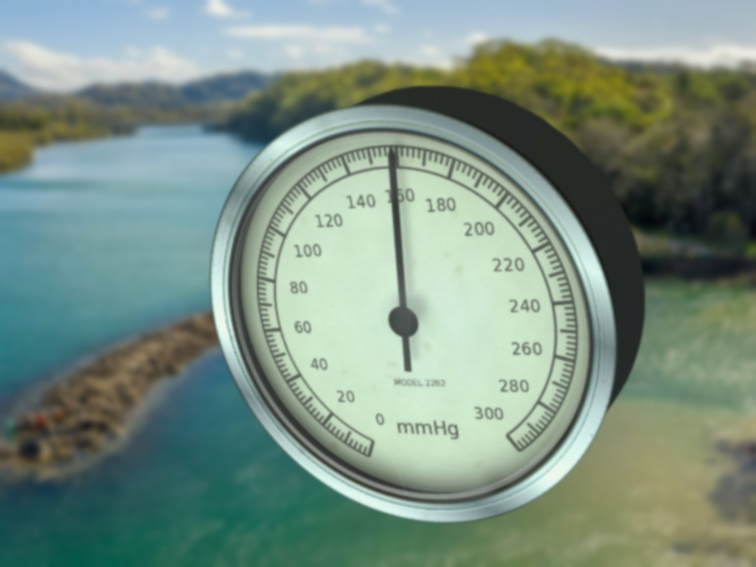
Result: 160 mmHg
